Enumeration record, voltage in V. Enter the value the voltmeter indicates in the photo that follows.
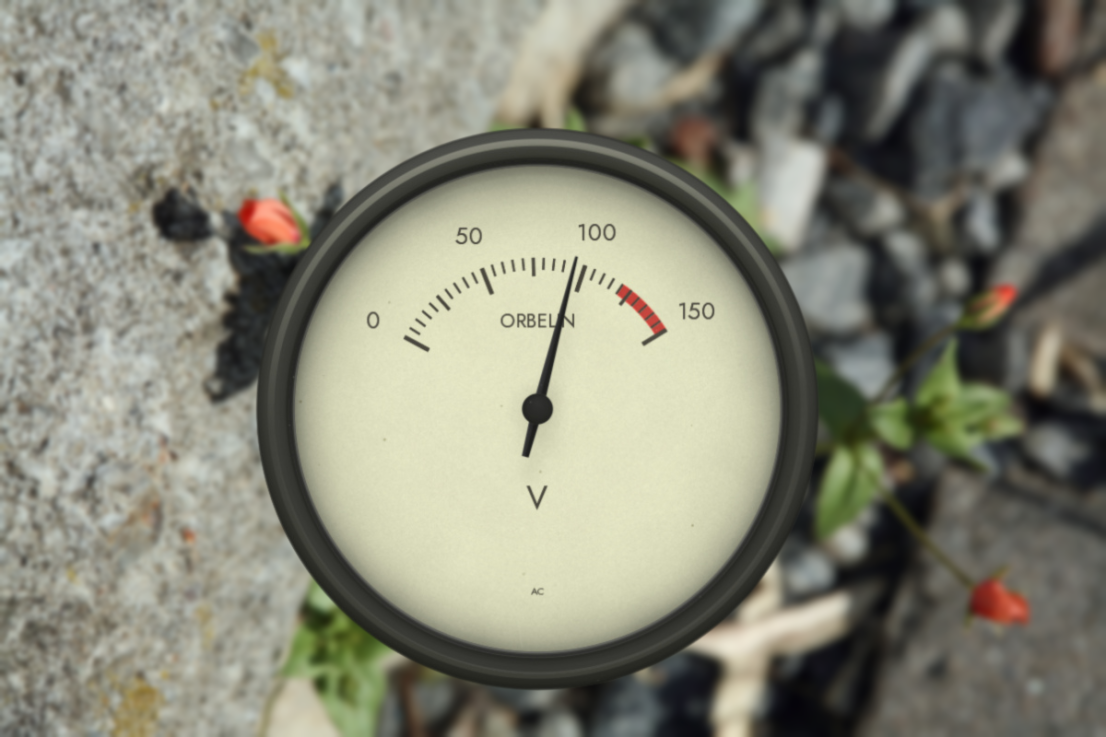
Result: 95 V
